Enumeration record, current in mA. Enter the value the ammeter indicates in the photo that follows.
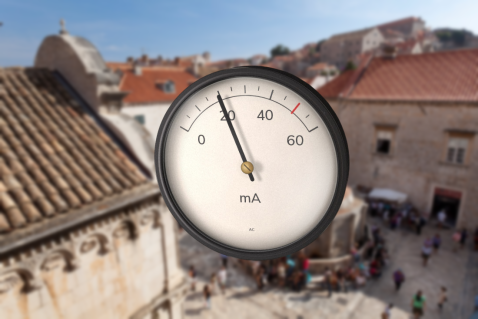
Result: 20 mA
